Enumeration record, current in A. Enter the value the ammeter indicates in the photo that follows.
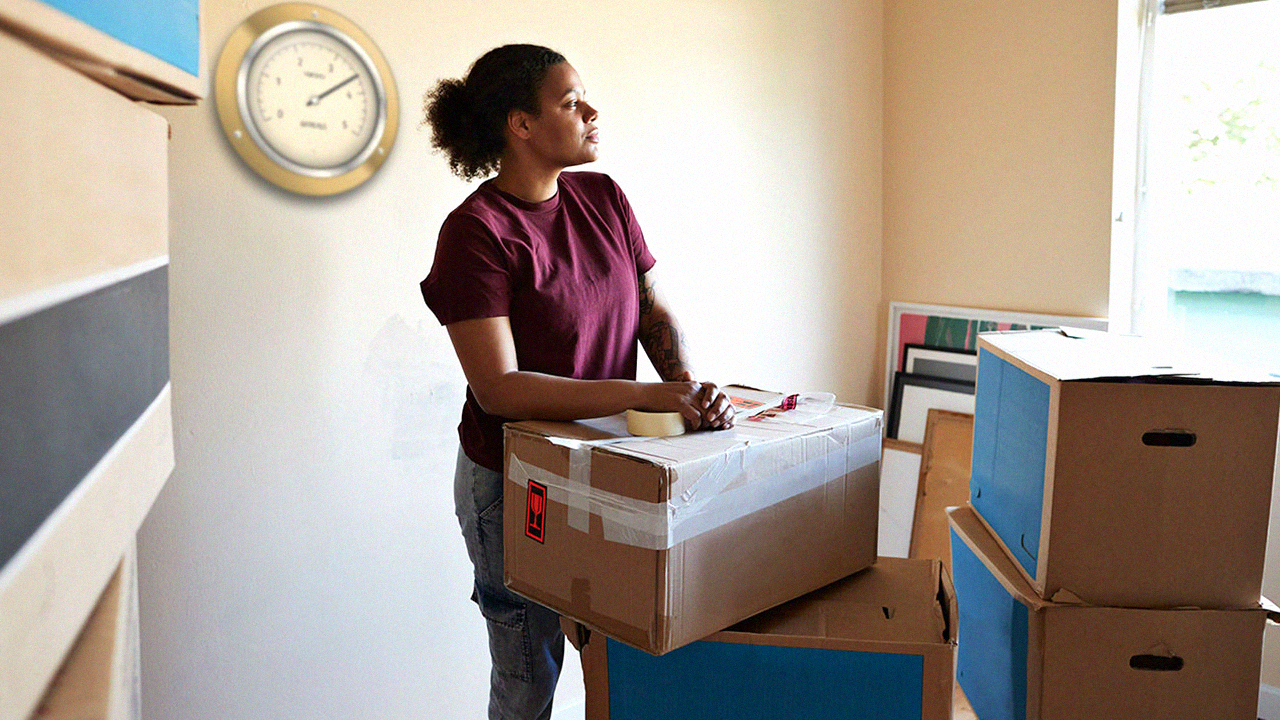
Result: 3.6 A
